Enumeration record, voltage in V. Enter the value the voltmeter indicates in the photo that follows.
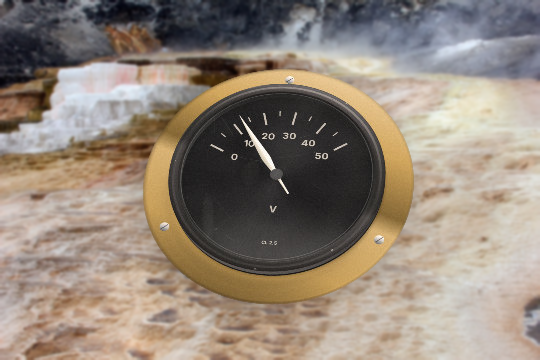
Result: 12.5 V
